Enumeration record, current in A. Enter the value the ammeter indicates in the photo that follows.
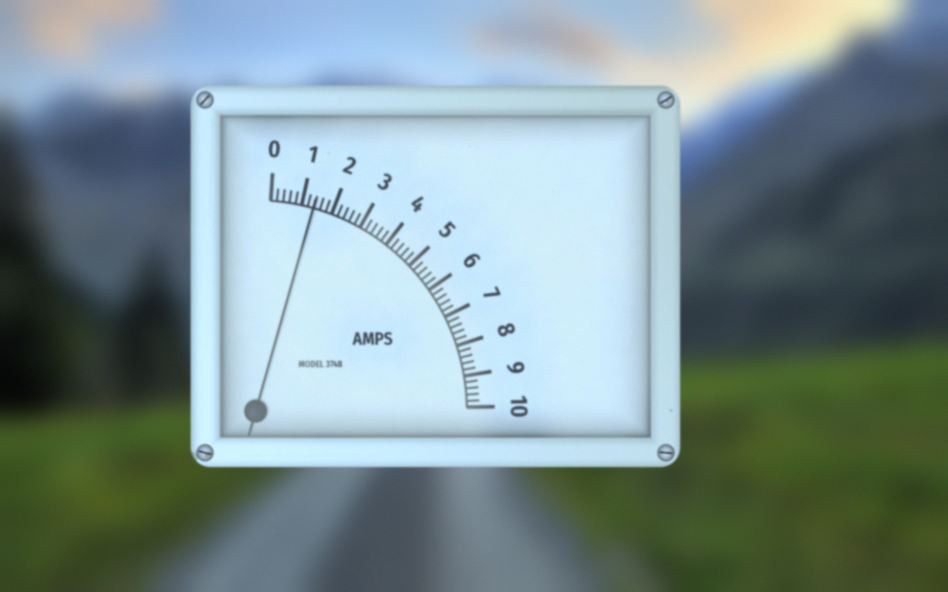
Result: 1.4 A
